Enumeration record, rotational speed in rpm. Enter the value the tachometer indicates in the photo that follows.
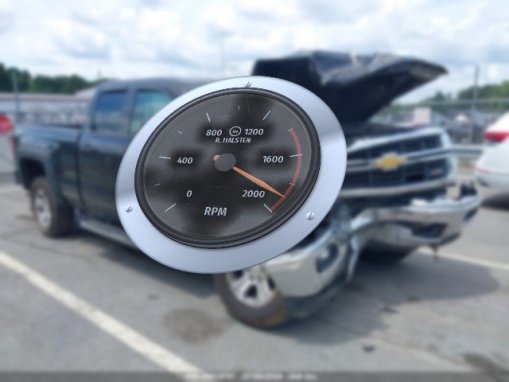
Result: 1900 rpm
